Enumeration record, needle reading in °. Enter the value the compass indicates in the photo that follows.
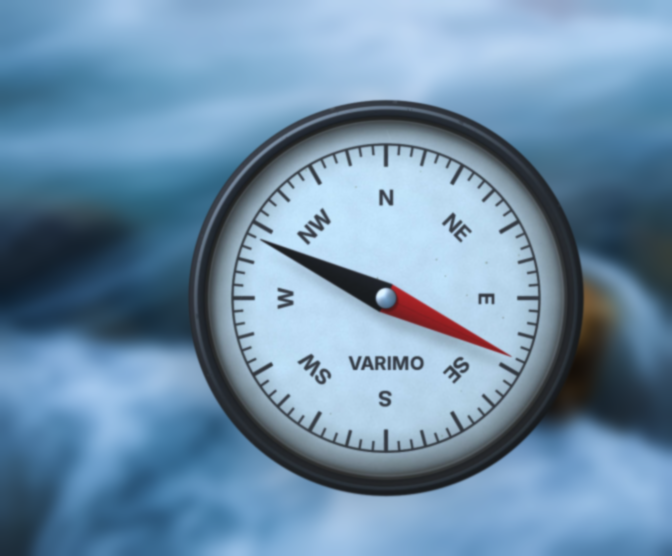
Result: 115 °
